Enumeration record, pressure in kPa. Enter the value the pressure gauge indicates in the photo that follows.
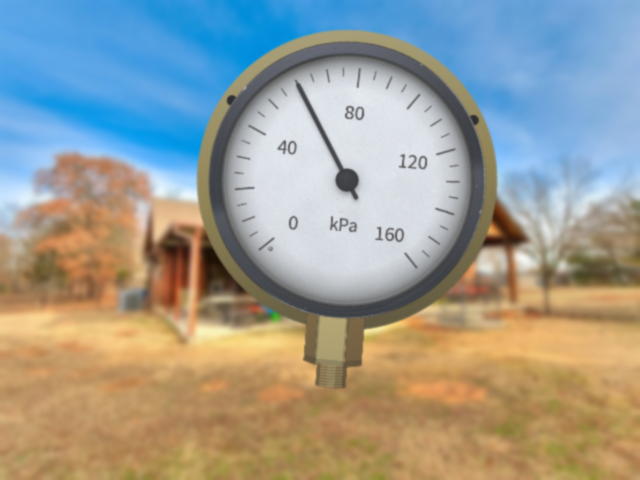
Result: 60 kPa
